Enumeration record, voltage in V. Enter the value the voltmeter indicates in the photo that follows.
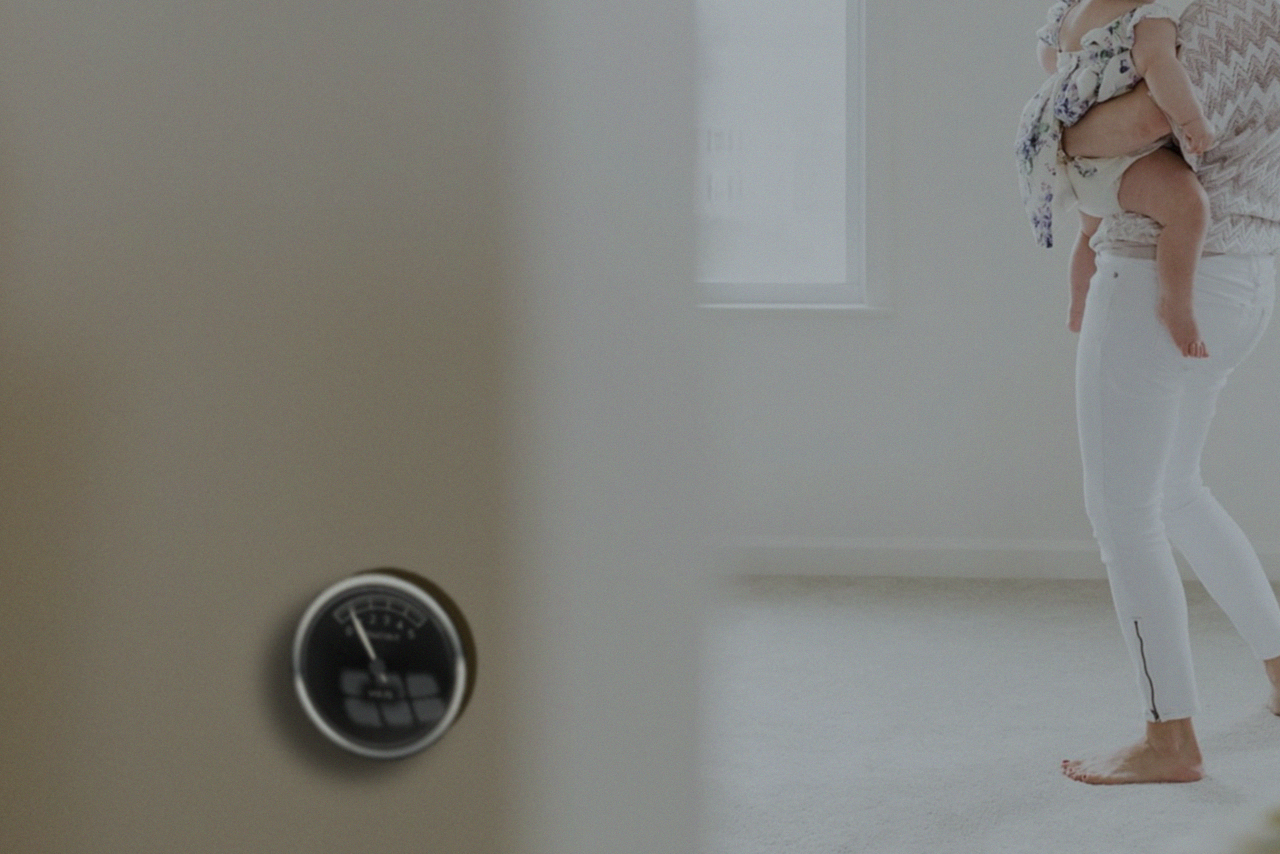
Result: 1 V
